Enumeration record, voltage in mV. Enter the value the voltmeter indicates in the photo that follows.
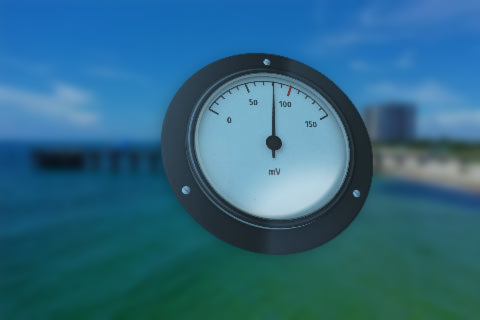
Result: 80 mV
